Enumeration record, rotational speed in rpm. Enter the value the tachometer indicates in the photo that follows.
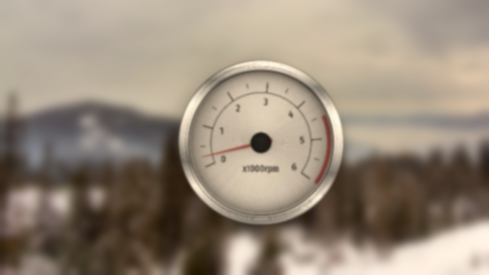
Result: 250 rpm
